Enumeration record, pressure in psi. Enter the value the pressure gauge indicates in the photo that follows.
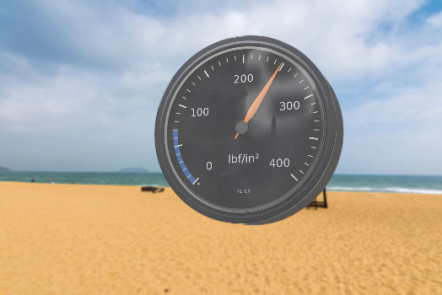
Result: 250 psi
